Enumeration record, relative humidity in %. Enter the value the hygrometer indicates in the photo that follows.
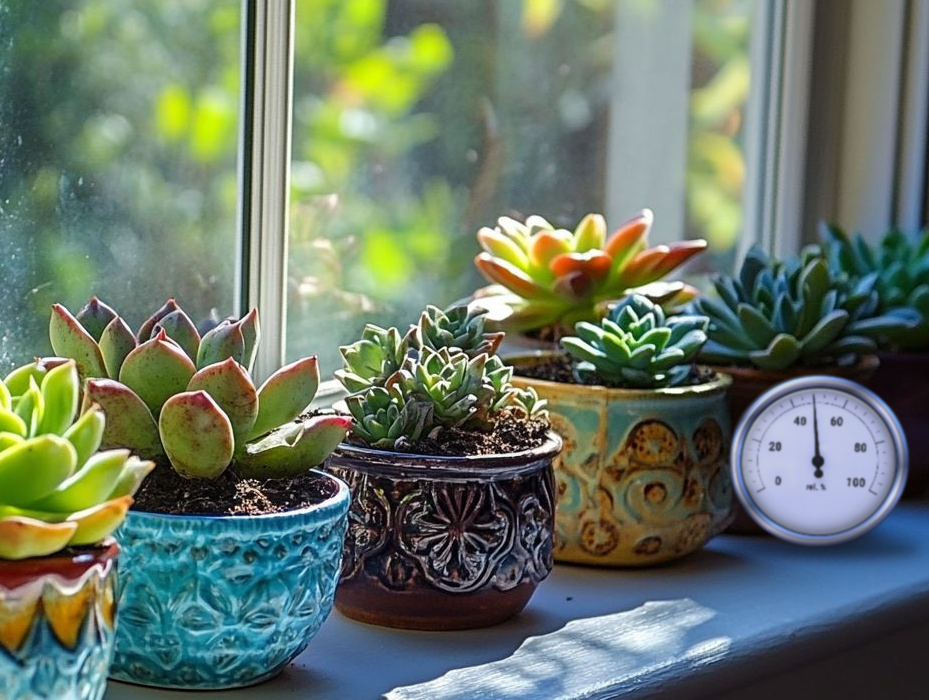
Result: 48 %
